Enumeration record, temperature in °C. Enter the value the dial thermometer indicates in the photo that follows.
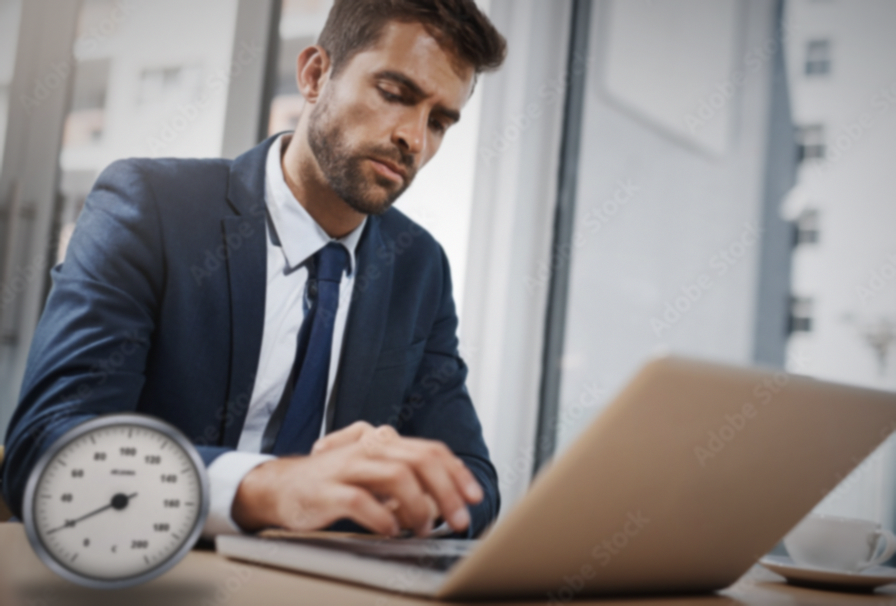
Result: 20 °C
